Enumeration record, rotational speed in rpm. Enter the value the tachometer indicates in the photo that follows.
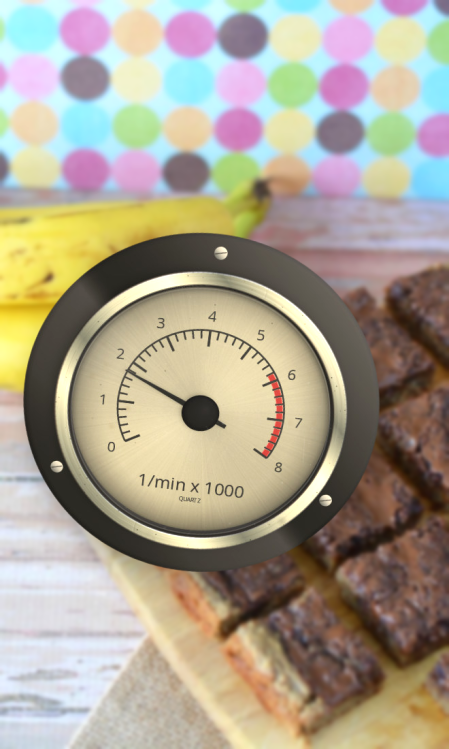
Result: 1800 rpm
